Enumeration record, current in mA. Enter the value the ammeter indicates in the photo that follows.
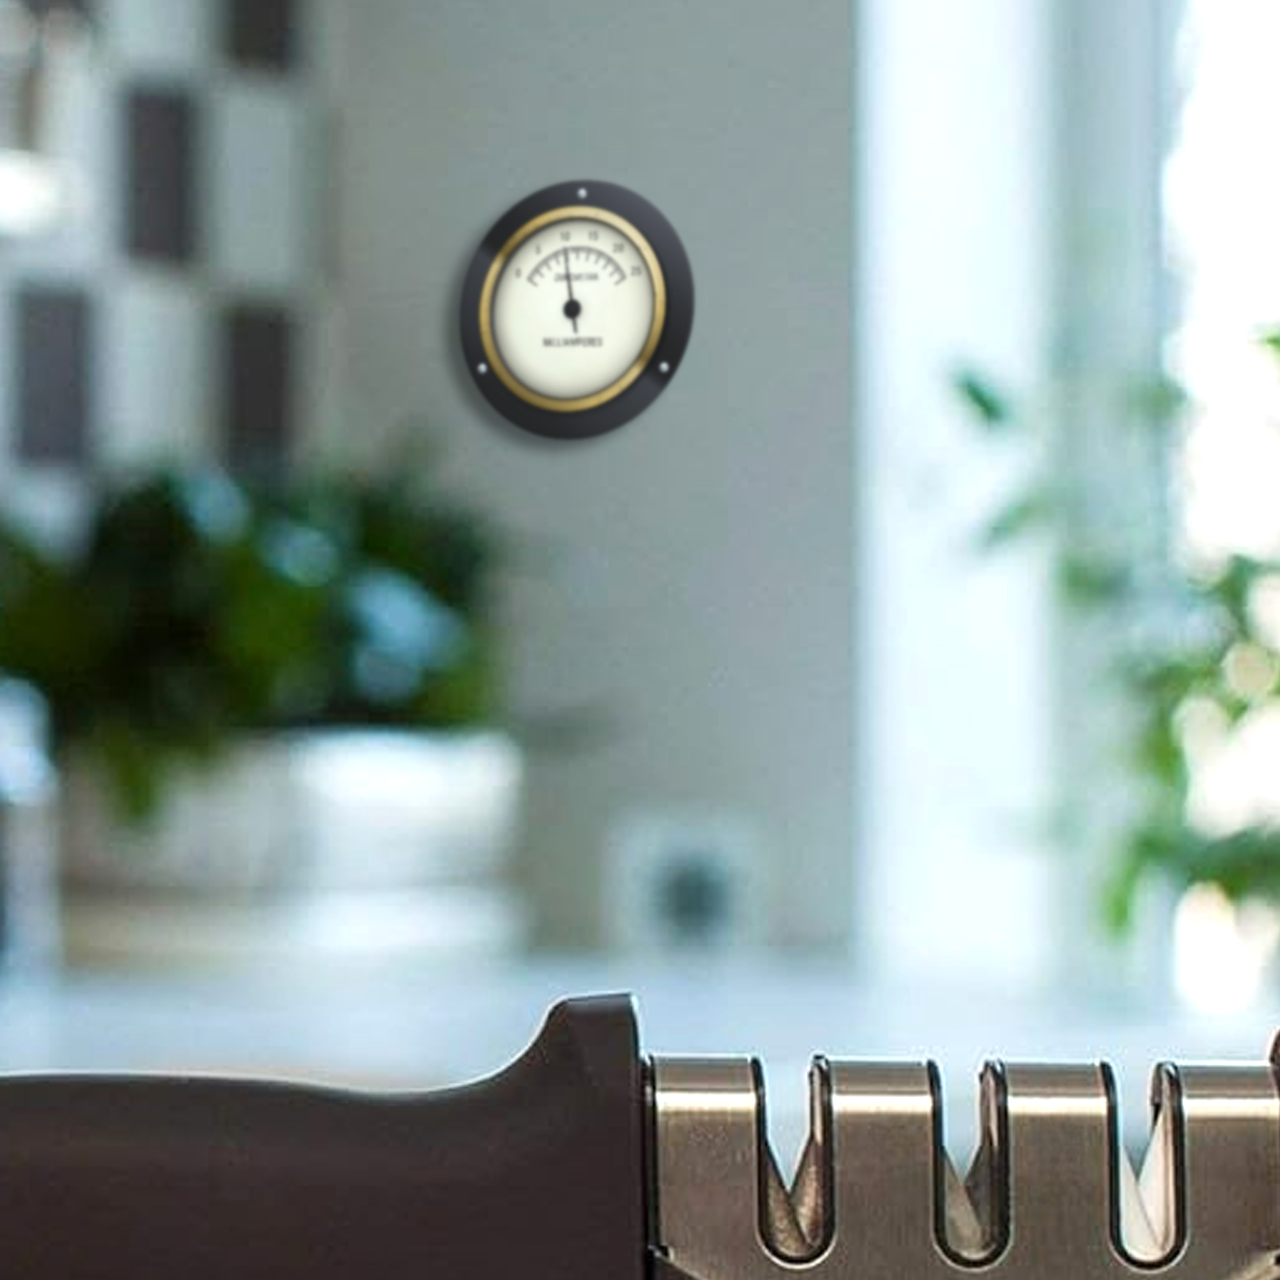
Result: 10 mA
